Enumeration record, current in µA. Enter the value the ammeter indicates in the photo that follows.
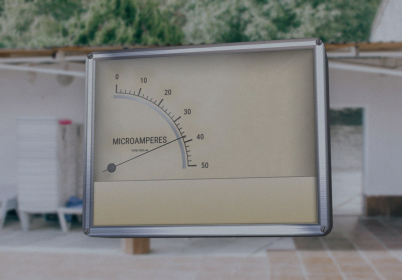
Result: 38 µA
